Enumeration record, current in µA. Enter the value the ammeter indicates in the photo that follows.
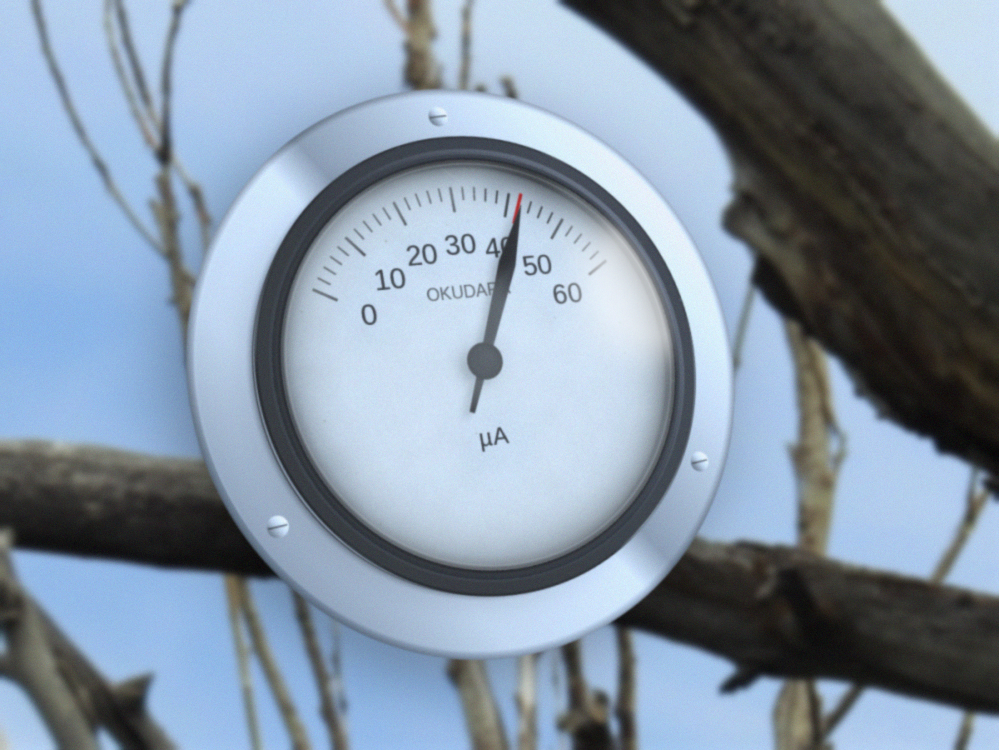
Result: 42 µA
